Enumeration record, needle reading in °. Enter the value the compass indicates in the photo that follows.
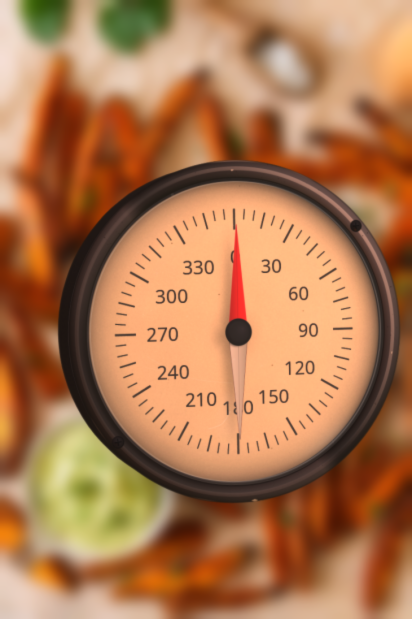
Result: 0 °
